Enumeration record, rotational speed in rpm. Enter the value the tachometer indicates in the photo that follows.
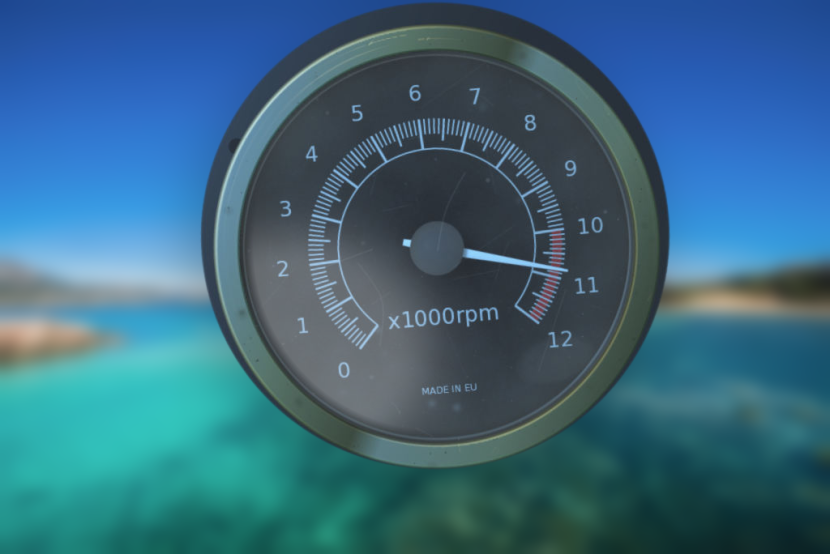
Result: 10800 rpm
